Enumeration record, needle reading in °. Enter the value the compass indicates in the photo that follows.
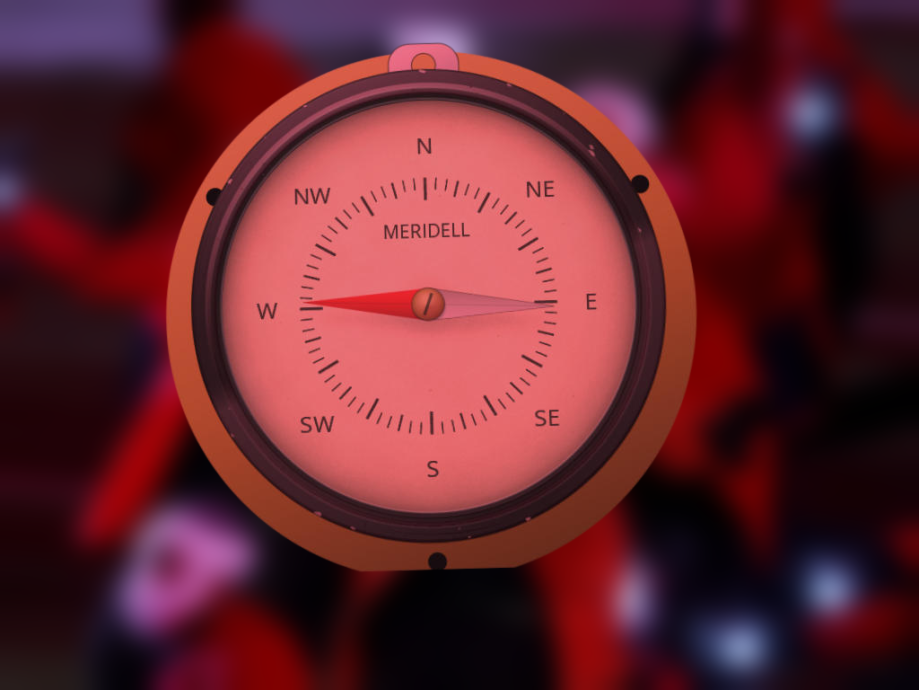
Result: 272.5 °
